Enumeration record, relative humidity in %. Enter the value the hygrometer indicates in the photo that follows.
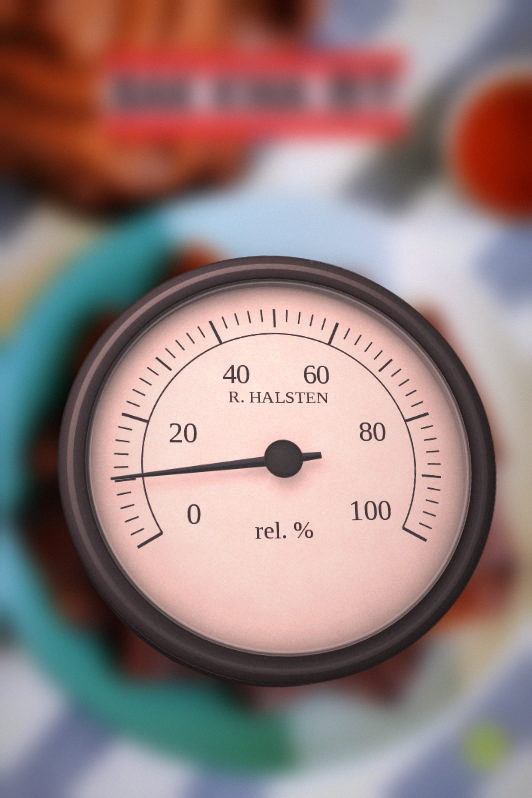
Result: 10 %
